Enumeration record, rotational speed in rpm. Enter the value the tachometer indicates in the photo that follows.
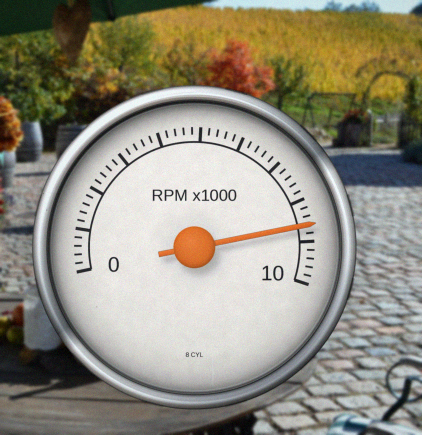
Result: 8600 rpm
